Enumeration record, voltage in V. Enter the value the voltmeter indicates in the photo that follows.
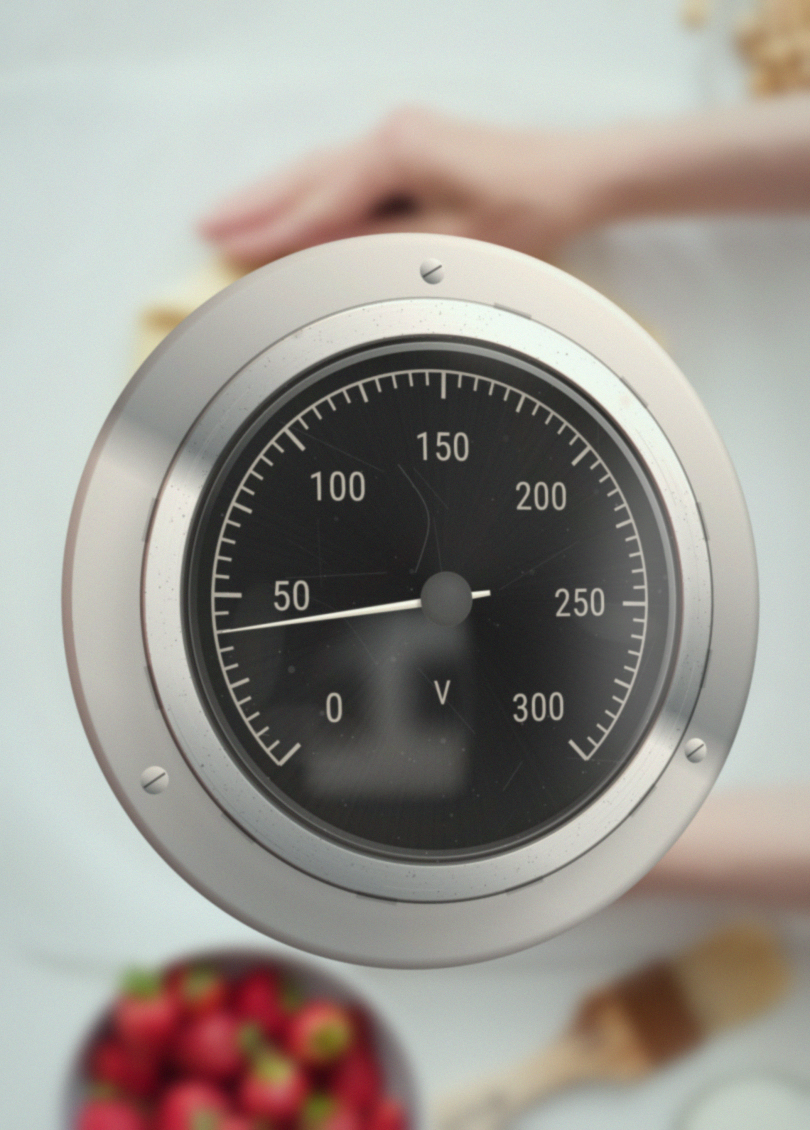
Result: 40 V
